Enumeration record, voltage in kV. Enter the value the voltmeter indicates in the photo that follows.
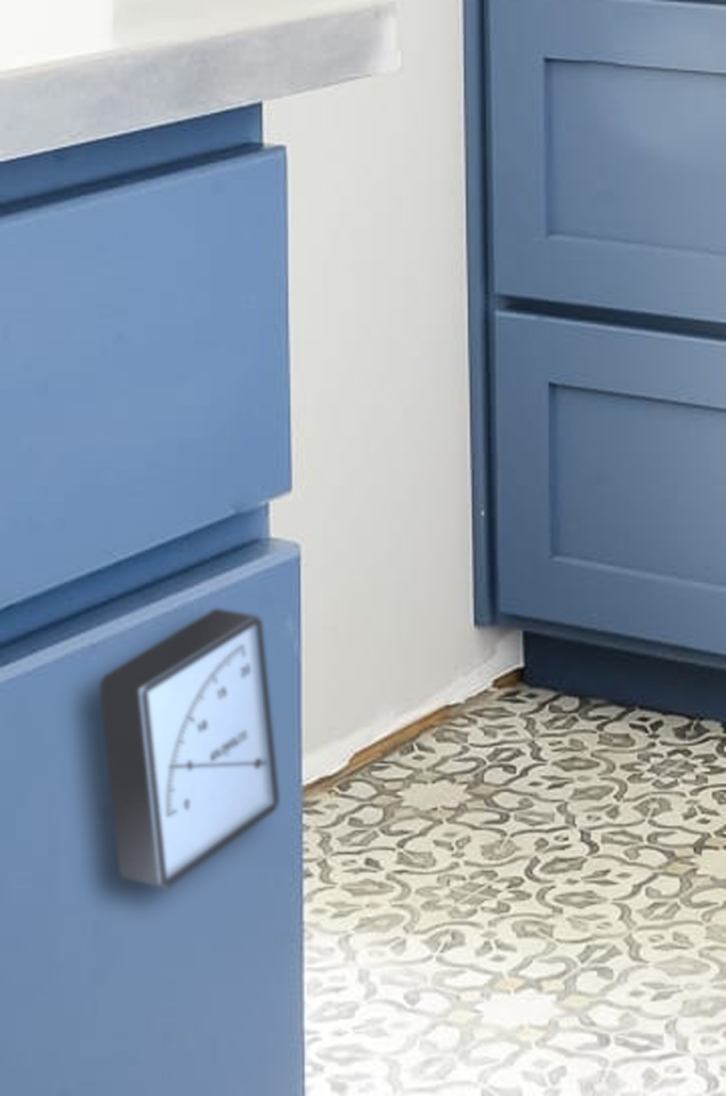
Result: 5 kV
